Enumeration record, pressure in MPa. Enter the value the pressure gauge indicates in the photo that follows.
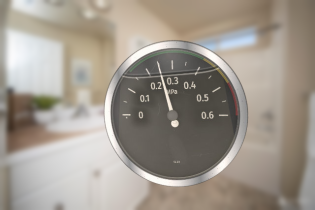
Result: 0.25 MPa
